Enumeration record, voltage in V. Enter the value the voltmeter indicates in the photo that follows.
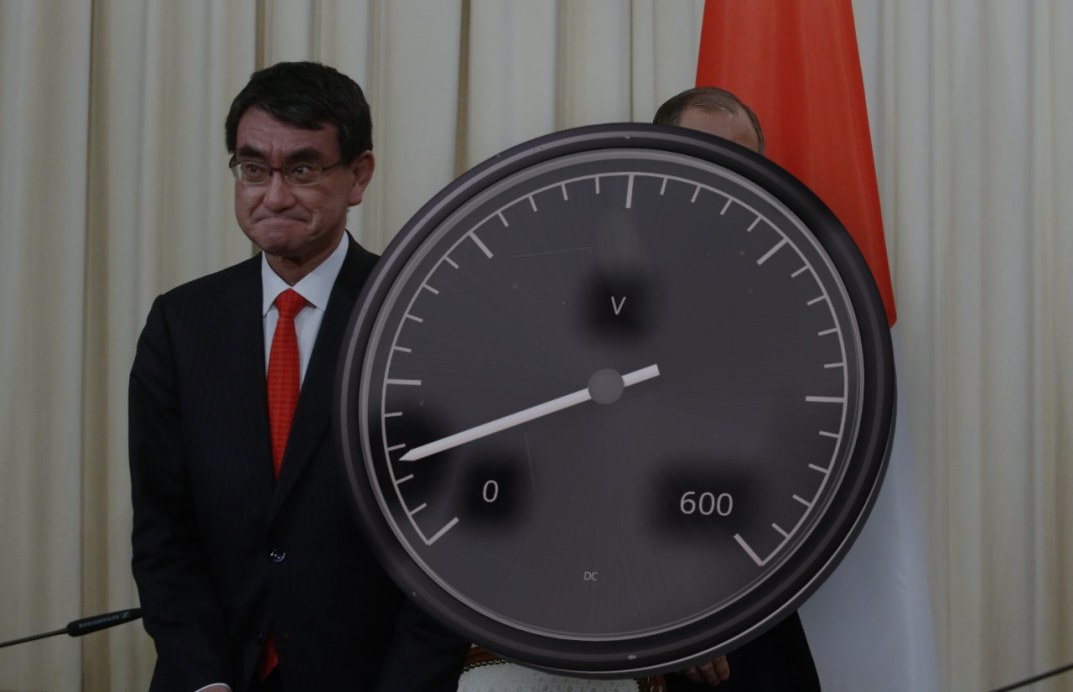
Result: 50 V
